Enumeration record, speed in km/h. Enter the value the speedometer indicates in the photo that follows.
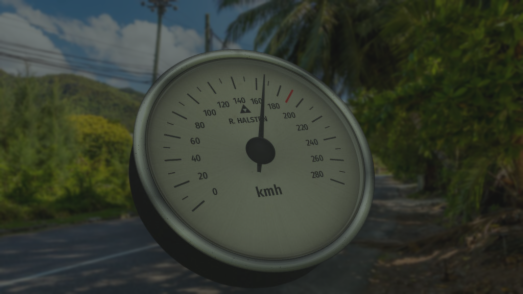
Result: 165 km/h
